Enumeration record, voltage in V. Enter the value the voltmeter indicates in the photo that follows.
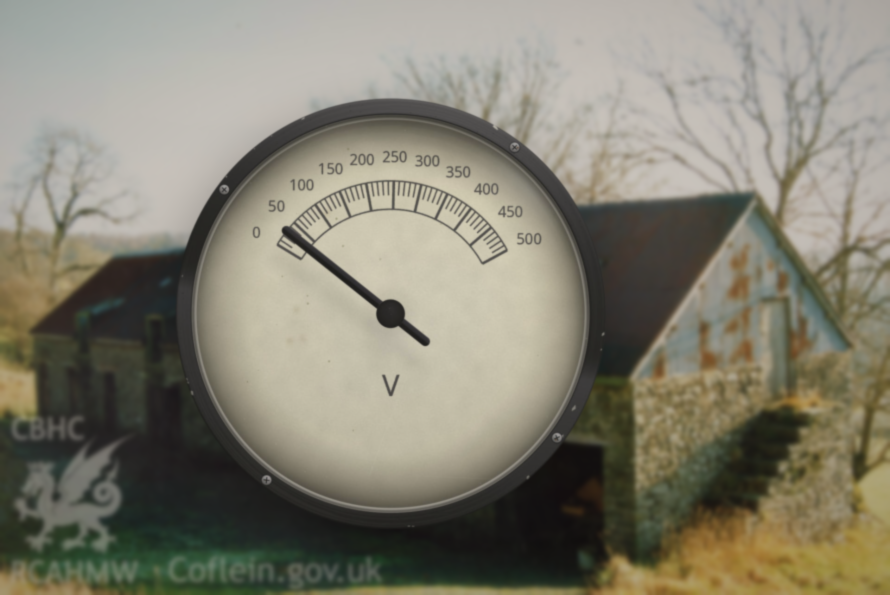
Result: 30 V
